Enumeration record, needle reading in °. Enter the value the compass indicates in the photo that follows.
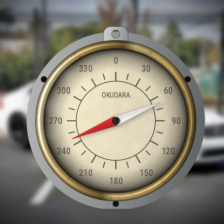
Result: 247.5 °
